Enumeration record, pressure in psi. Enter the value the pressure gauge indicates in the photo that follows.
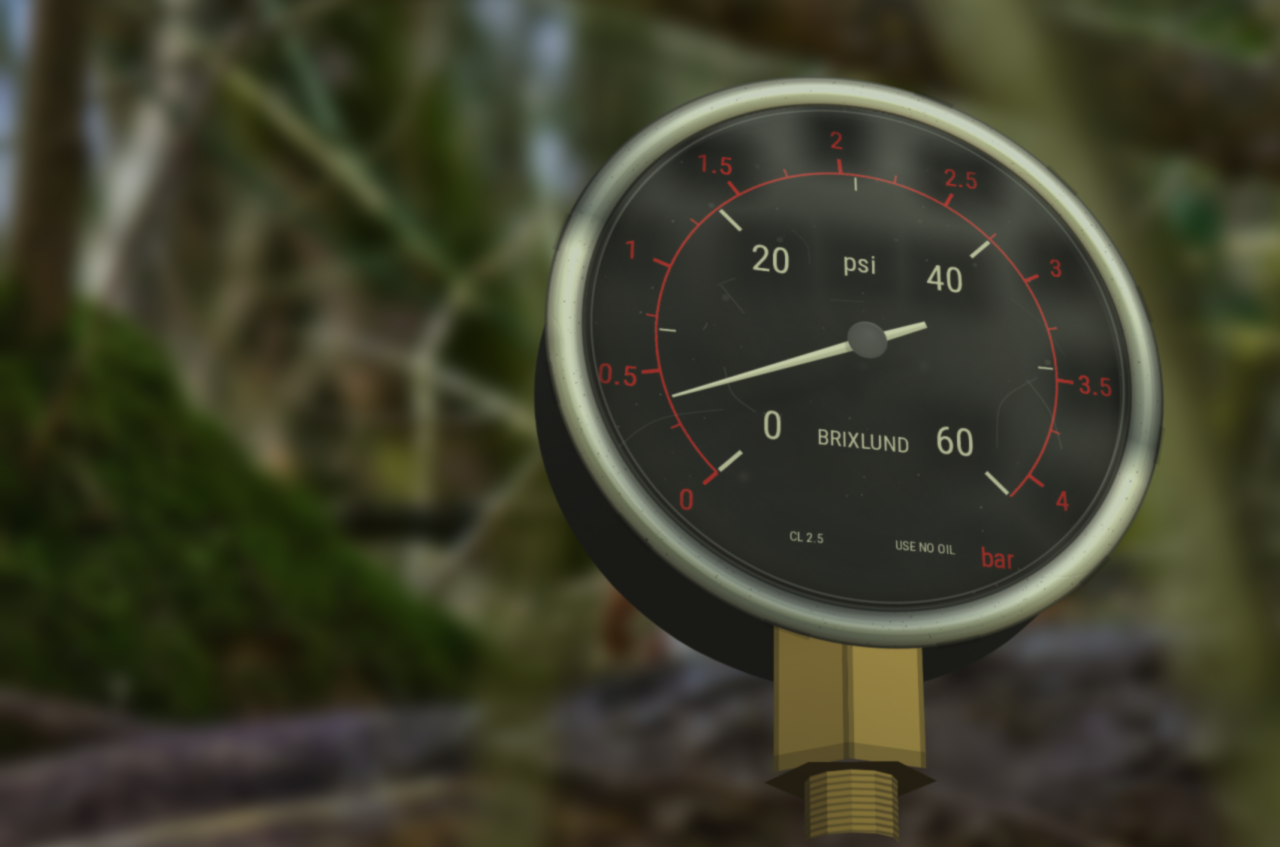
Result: 5 psi
